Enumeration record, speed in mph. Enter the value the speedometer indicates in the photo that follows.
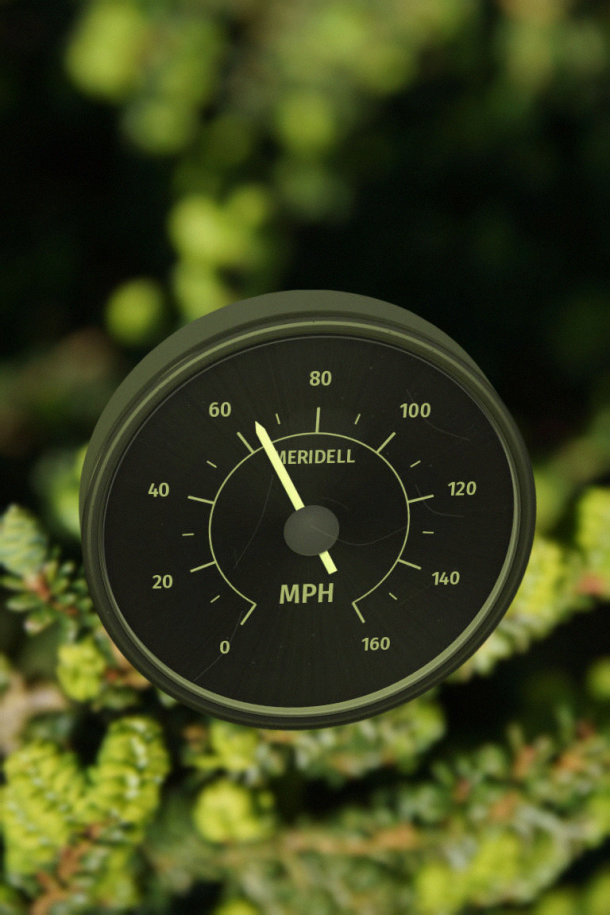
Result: 65 mph
